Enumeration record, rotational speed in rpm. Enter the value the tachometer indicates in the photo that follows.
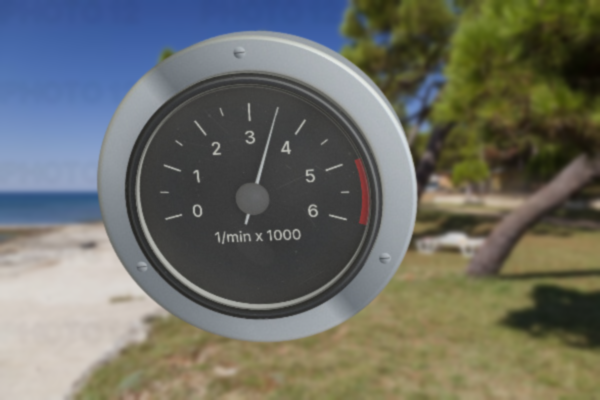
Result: 3500 rpm
